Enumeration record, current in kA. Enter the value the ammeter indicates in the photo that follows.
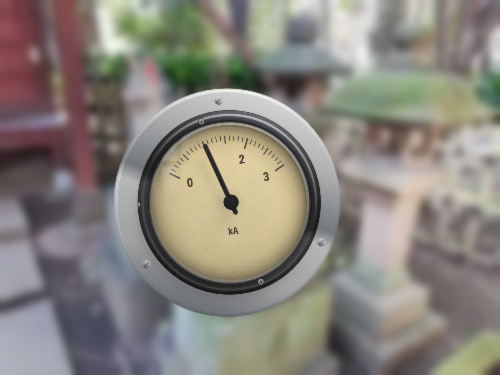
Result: 1 kA
